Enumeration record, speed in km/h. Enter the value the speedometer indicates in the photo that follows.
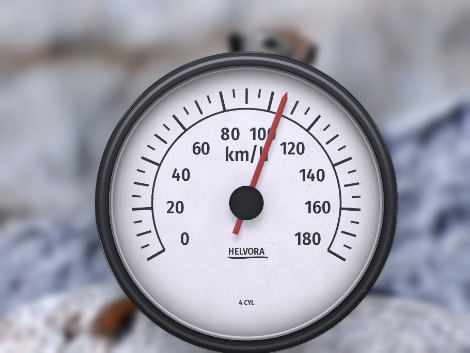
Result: 105 km/h
